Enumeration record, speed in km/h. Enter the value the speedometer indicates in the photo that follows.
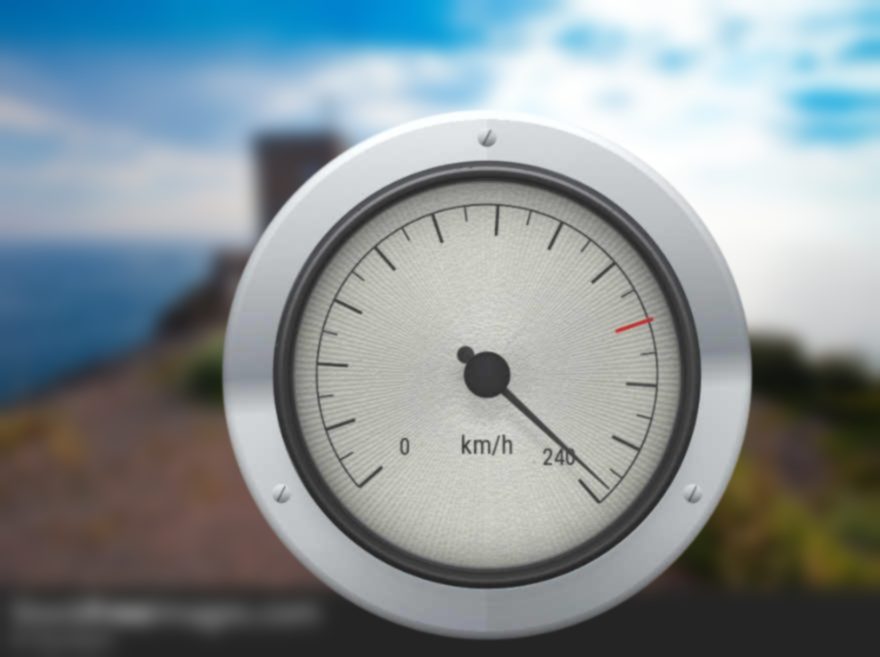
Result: 235 km/h
